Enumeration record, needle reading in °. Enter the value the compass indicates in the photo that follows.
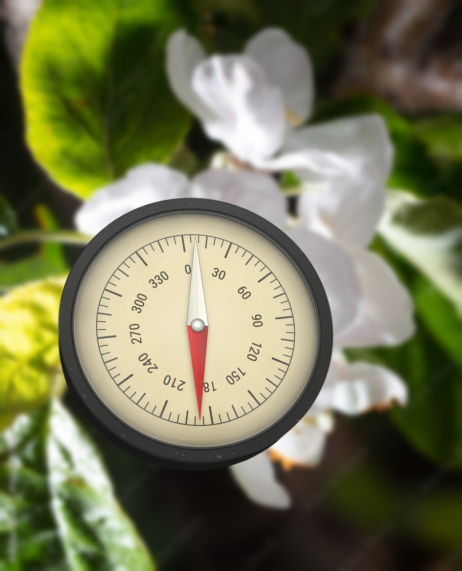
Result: 187.5 °
